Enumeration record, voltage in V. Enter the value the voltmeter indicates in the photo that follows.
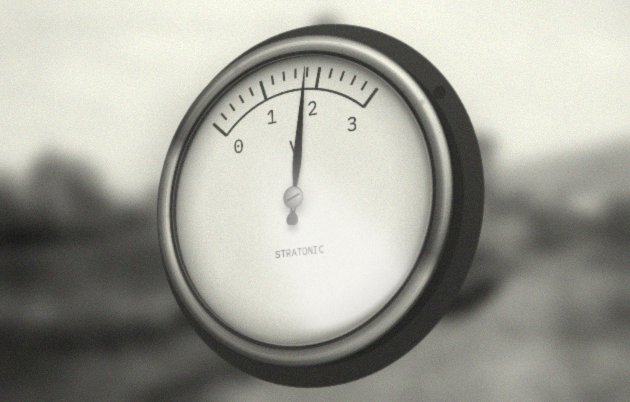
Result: 1.8 V
